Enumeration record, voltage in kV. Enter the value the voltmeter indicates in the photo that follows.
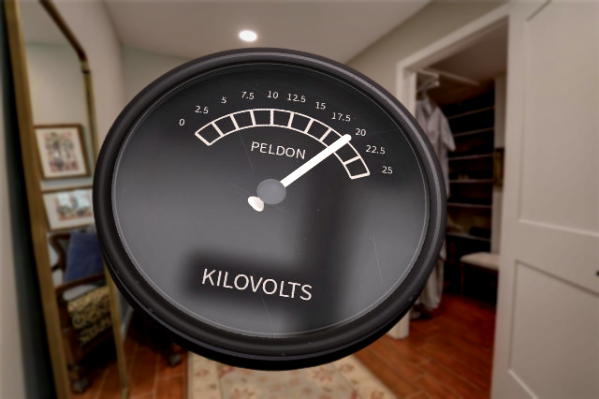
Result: 20 kV
